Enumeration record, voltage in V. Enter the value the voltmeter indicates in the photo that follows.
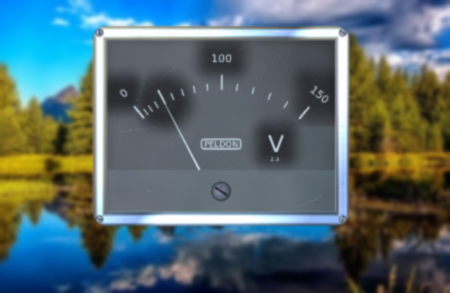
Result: 50 V
